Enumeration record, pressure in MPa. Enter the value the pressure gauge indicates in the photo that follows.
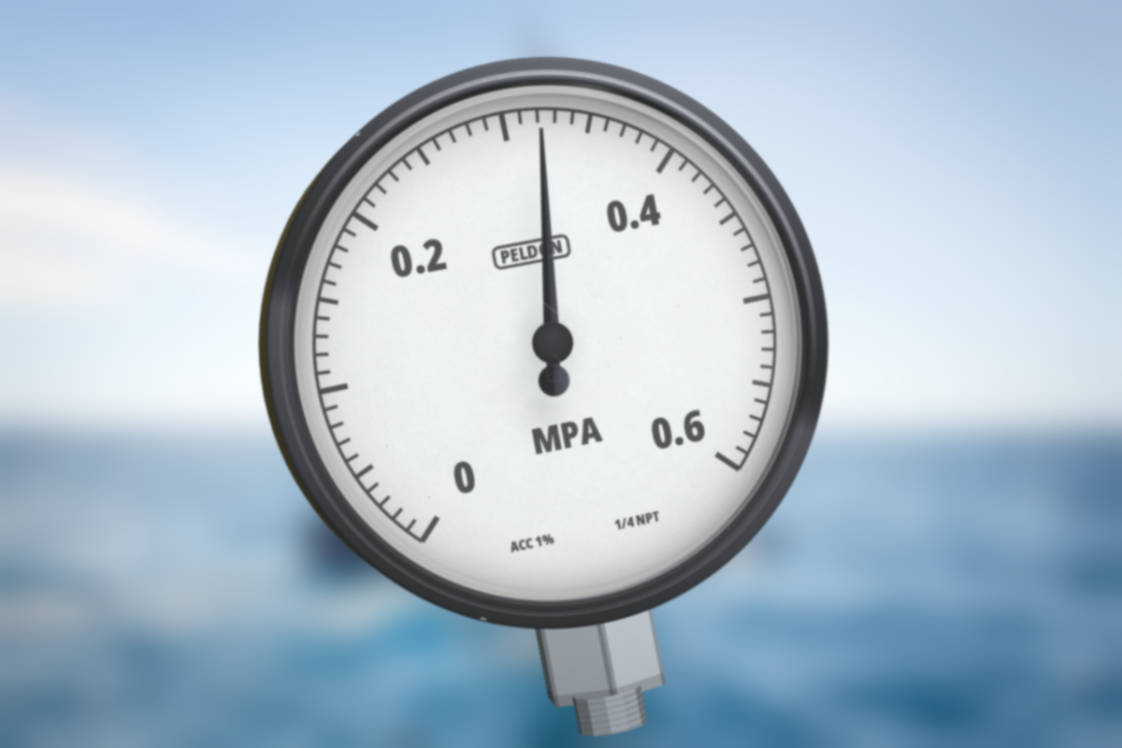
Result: 0.32 MPa
